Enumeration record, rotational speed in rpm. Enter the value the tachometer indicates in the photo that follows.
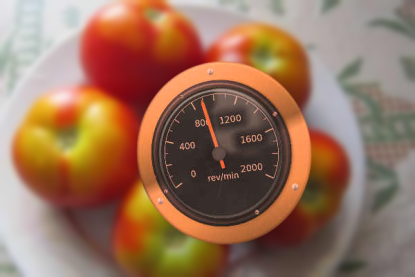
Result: 900 rpm
